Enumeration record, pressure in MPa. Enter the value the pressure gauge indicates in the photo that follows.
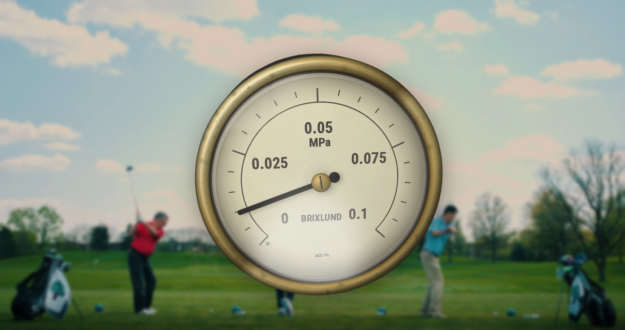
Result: 0.01 MPa
